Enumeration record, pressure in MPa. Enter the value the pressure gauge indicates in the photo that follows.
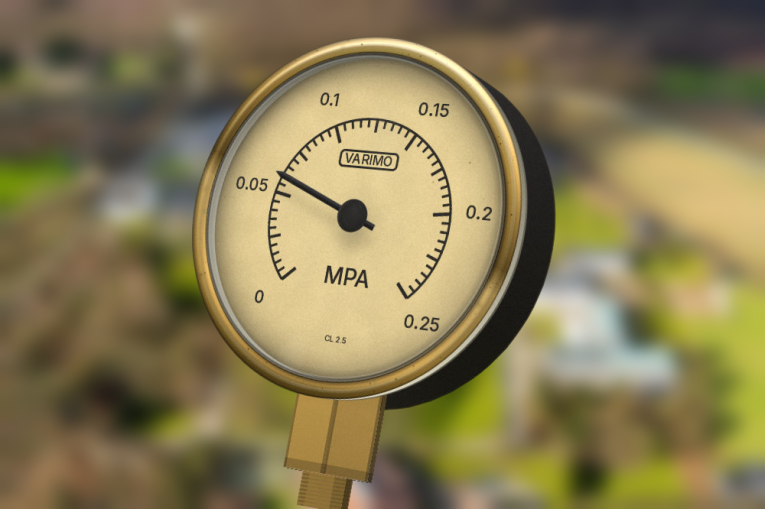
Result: 0.06 MPa
